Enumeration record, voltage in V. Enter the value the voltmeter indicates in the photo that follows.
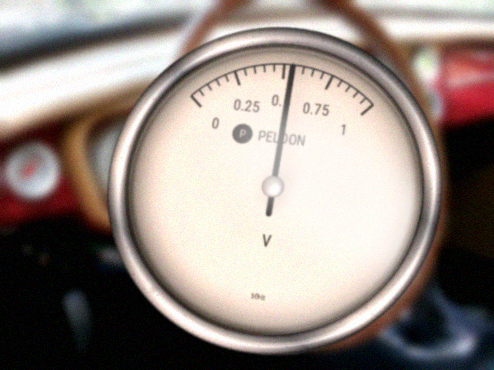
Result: 0.55 V
